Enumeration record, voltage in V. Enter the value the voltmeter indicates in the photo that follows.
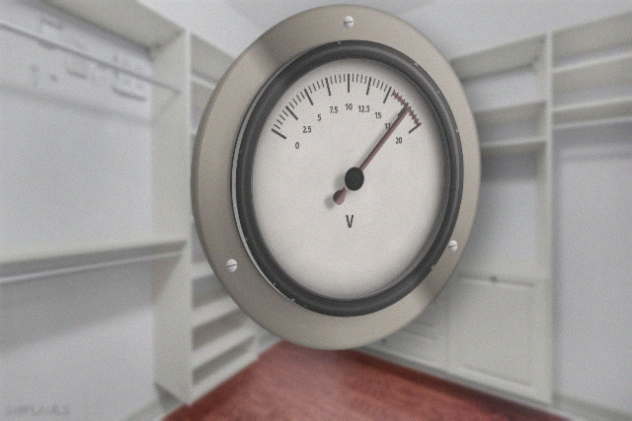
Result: 17.5 V
